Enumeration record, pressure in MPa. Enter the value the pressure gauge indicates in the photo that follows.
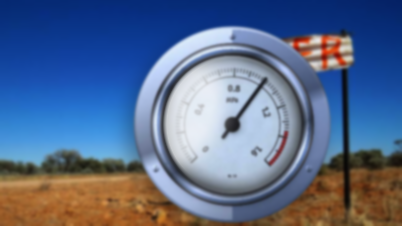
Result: 1 MPa
